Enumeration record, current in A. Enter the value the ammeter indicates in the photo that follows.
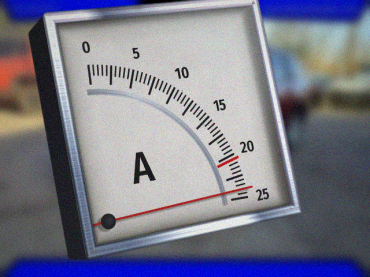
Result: 24 A
